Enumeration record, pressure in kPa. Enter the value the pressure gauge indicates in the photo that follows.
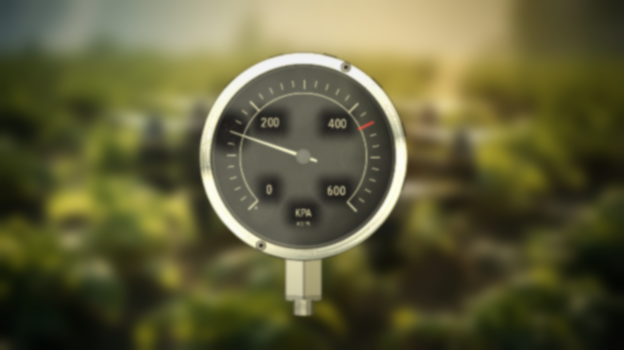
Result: 140 kPa
